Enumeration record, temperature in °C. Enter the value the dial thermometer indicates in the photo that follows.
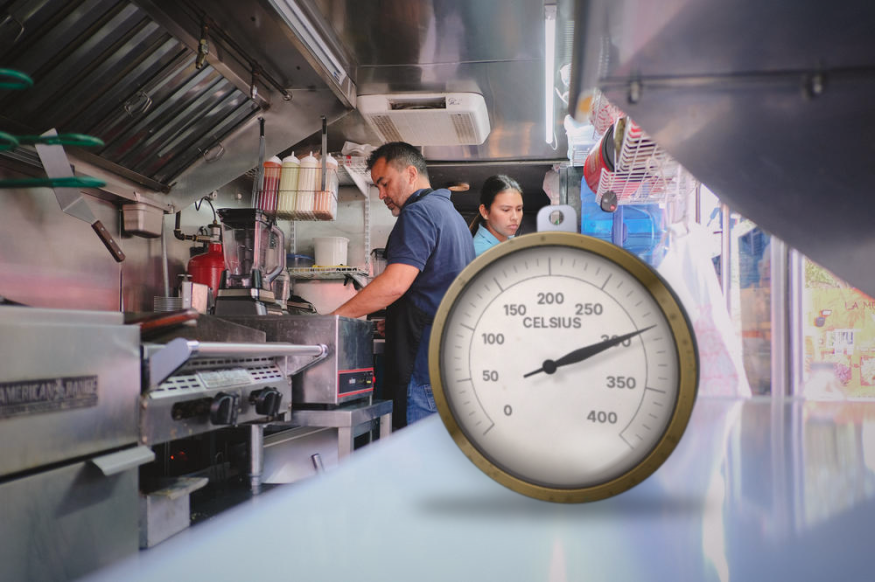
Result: 300 °C
